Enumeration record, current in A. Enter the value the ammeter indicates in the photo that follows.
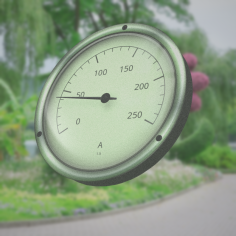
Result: 40 A
